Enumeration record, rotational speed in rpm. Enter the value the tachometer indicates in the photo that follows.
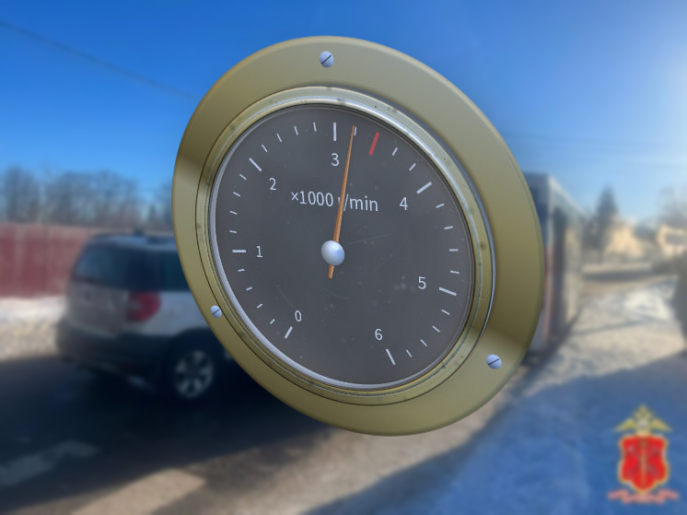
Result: 3200 rpm
